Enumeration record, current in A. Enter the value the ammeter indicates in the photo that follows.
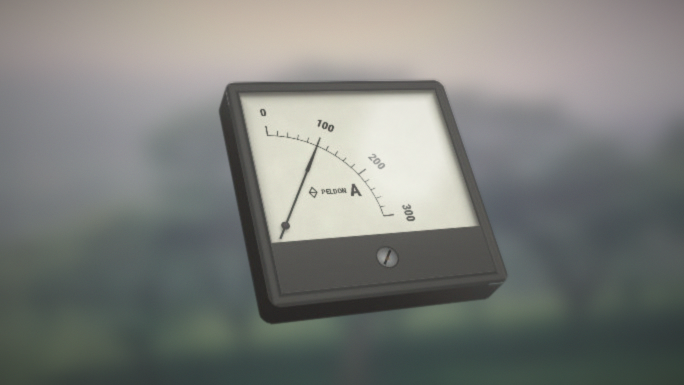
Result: 100 A
